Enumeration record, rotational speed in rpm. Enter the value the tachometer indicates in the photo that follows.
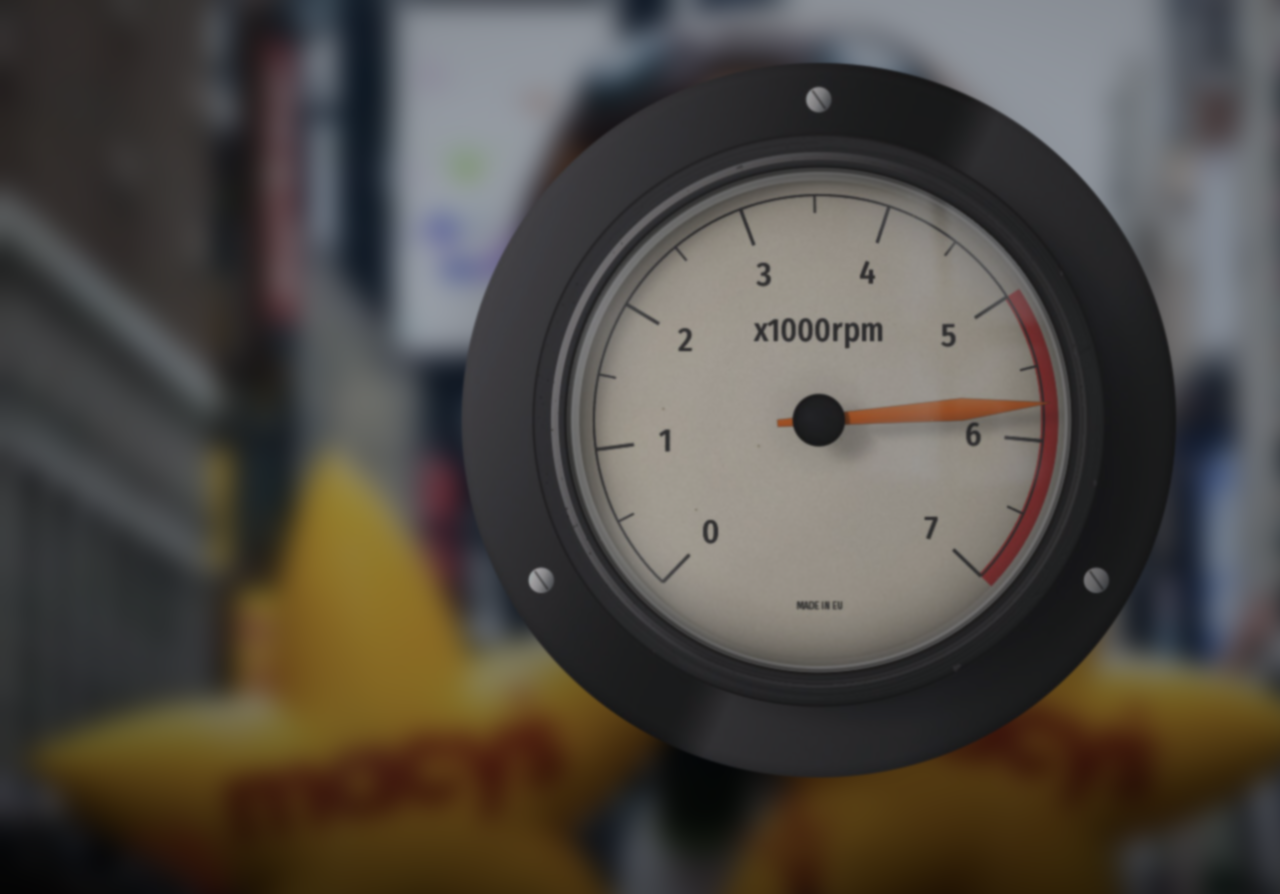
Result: 5750 rpm
